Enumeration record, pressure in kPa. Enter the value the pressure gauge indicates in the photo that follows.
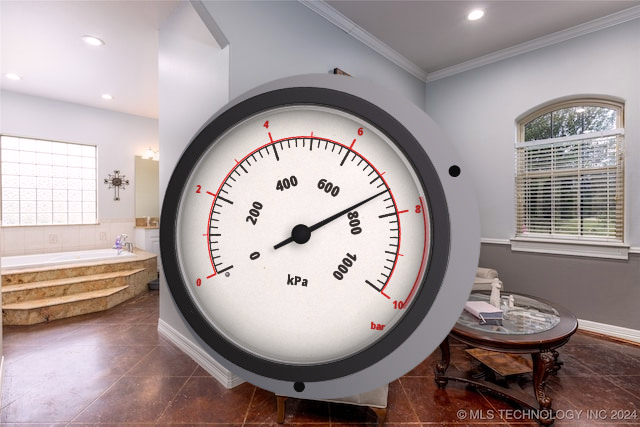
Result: 740 kPa
